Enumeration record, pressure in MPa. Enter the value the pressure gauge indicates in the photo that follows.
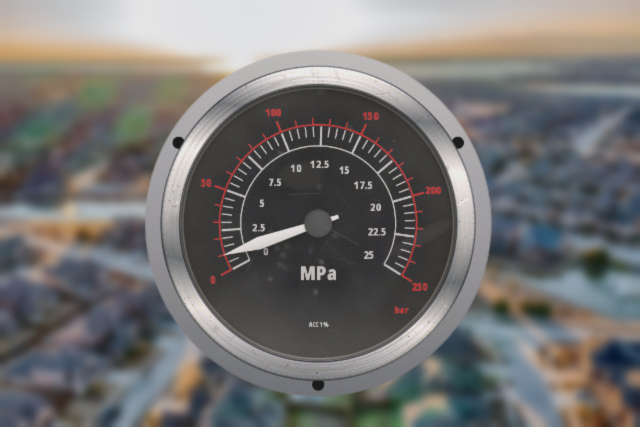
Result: 1 MPa
